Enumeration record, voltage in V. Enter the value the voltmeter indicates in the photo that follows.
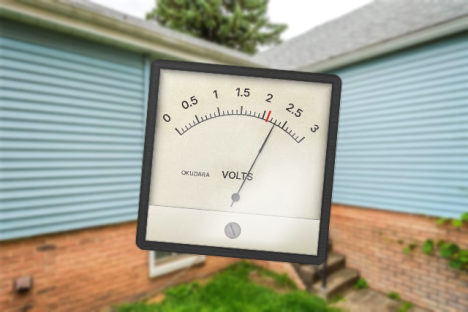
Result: 2.3 V
